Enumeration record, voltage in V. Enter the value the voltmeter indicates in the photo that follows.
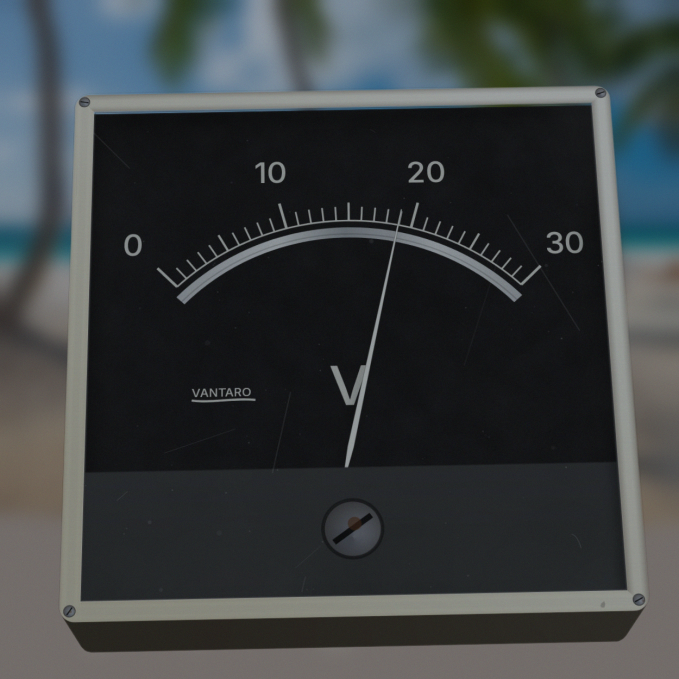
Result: 19 V
